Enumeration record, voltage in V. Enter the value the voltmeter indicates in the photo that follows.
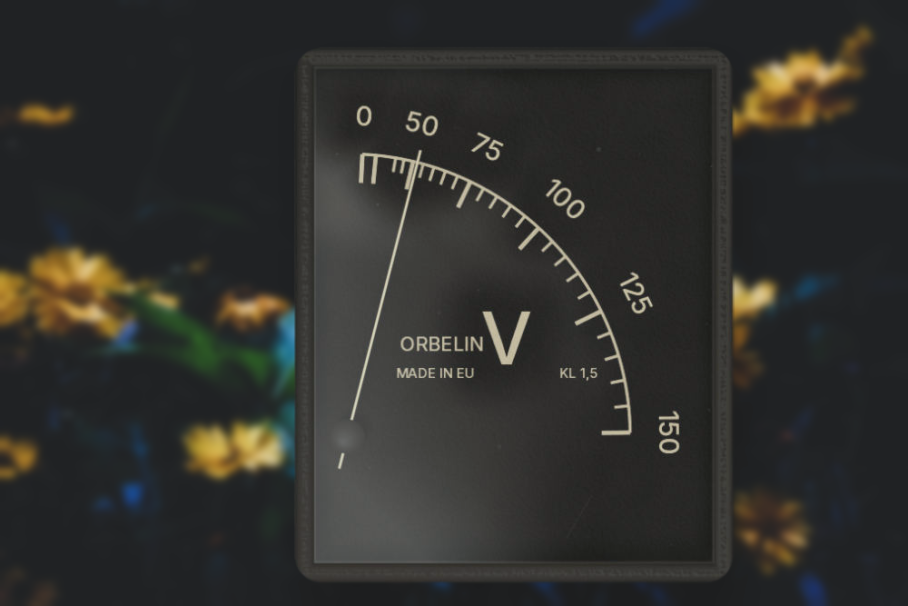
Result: 52.5 V
